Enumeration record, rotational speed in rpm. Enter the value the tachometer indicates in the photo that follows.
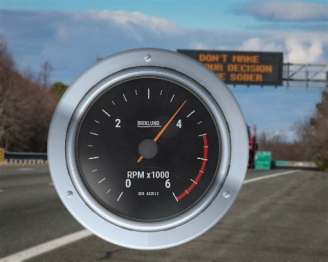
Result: 3750 rpm
